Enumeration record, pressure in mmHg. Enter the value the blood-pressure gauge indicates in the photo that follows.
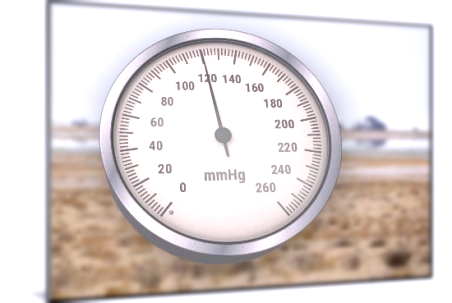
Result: 120 mmHg
